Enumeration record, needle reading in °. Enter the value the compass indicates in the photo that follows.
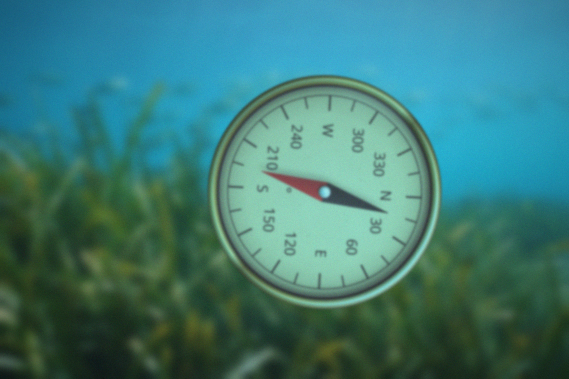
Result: 195 °
